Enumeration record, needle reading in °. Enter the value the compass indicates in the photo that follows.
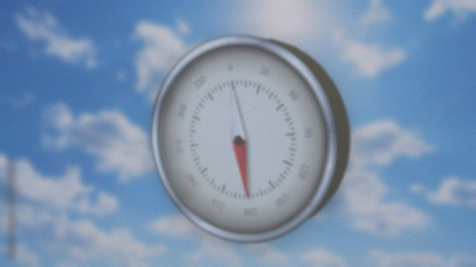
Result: 180 °
